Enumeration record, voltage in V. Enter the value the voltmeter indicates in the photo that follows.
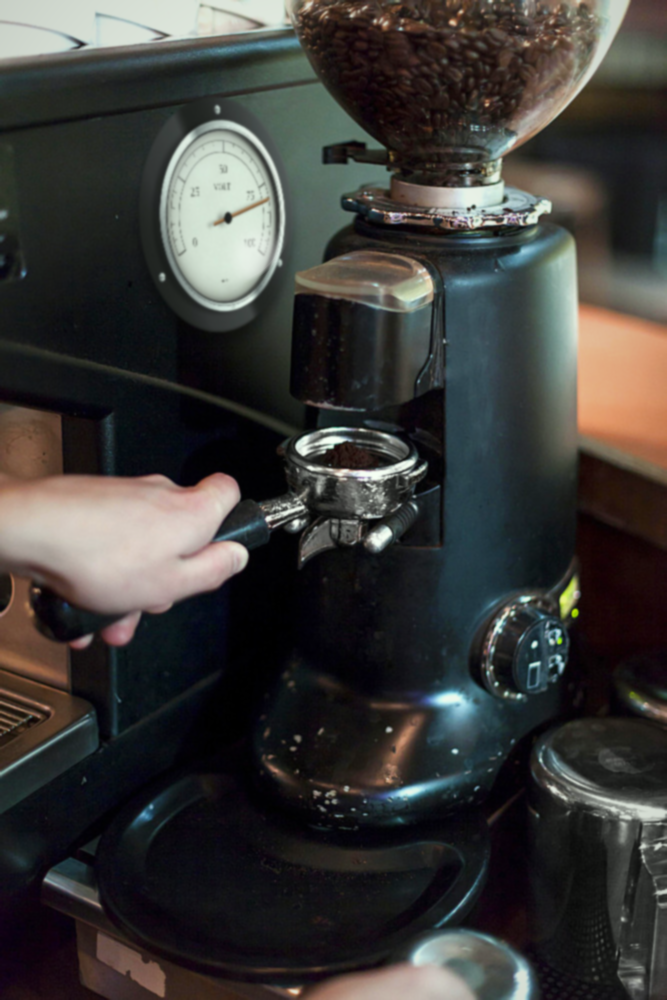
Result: 80 V
